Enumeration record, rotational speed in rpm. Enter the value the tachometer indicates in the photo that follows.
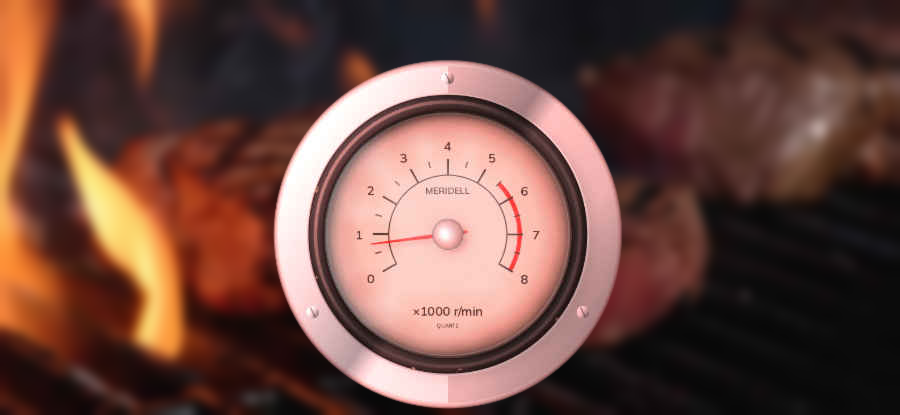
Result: 750 rpm
